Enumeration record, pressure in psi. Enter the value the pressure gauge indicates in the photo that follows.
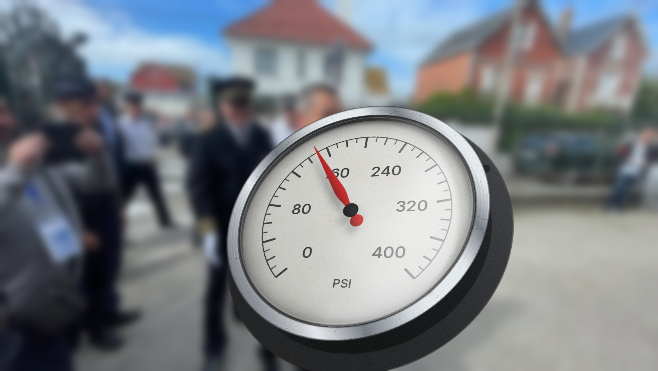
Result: 150 psi
